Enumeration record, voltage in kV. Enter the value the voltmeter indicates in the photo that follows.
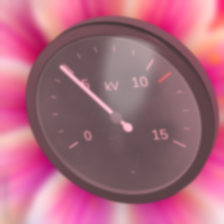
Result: 5 kV
